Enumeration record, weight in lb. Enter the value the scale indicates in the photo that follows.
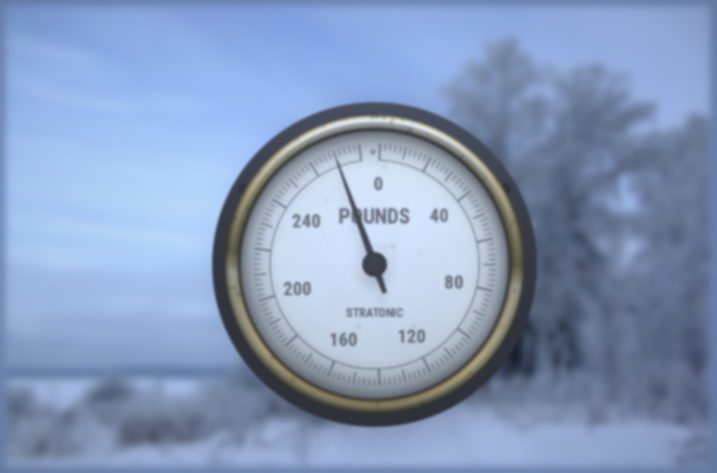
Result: 270 lb
